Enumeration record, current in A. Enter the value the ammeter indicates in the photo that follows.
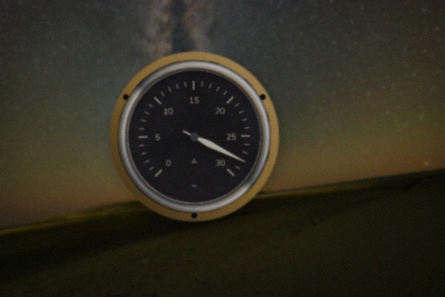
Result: 28 A
